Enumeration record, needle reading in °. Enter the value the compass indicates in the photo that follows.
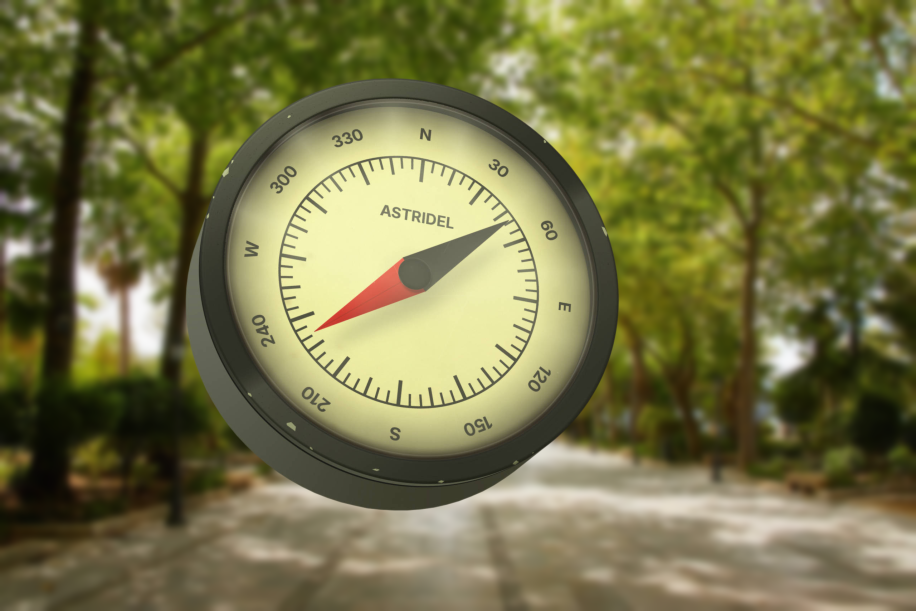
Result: 230 °
